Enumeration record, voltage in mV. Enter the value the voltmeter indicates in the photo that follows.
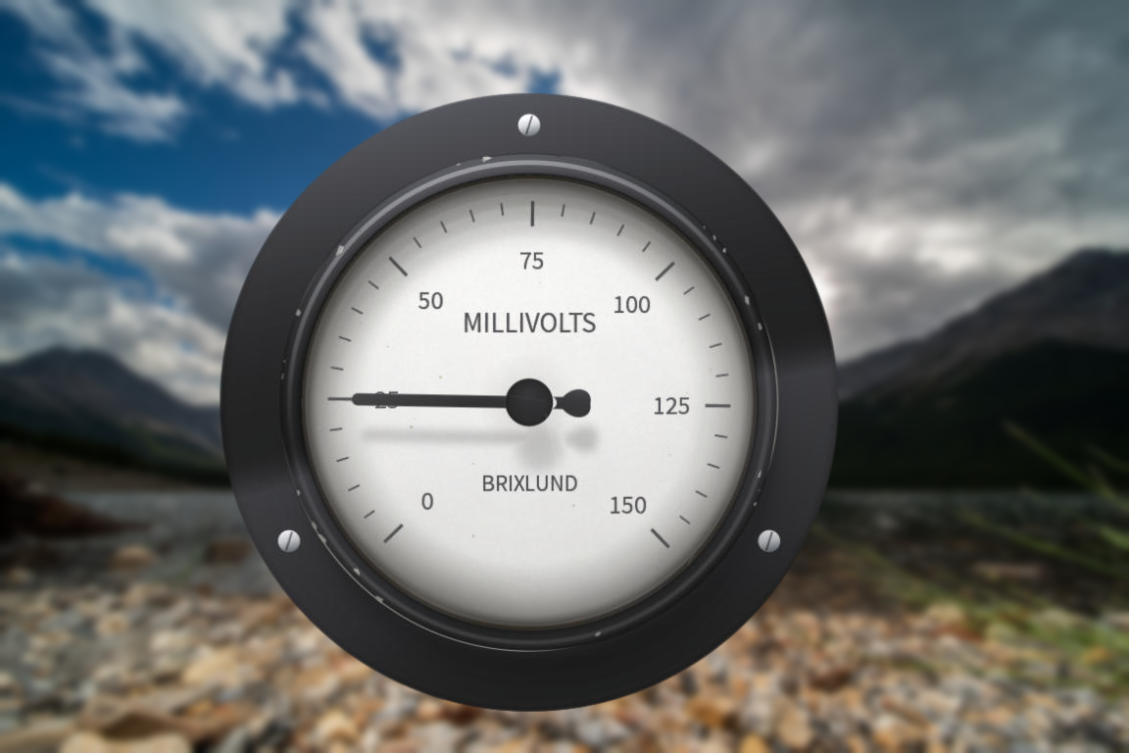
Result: 25 mV
